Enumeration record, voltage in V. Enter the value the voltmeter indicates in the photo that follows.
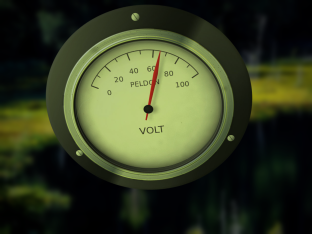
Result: 65 V
